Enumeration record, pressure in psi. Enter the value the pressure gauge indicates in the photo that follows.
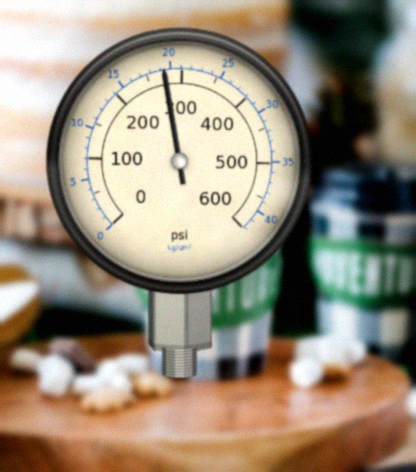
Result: 275 psi
